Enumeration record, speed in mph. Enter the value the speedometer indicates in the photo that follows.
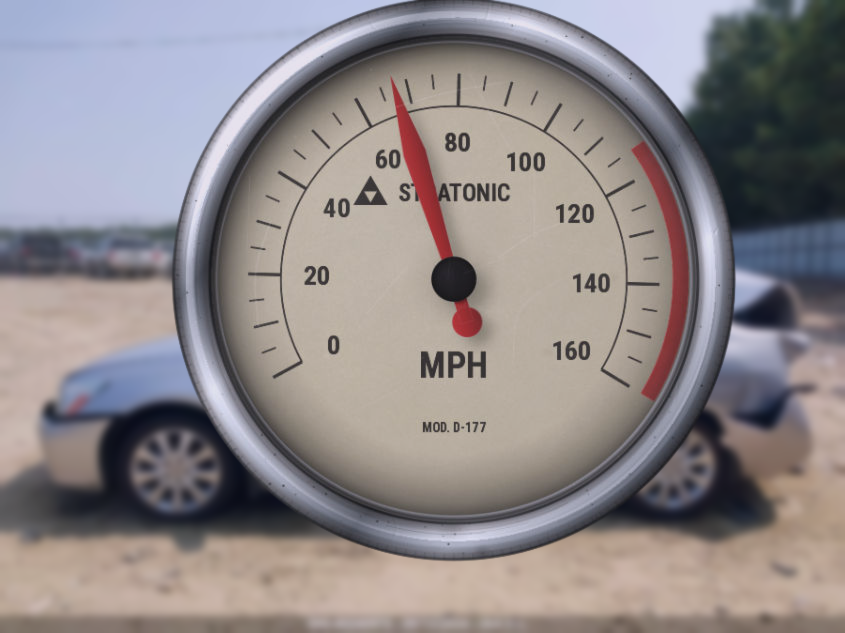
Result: 67.5 mph
